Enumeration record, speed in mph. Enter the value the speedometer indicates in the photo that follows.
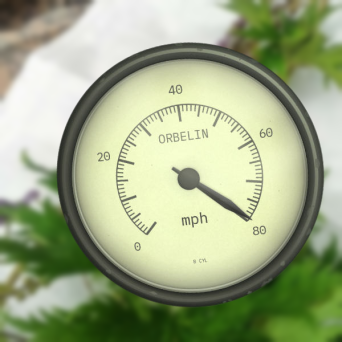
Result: 79 mph
